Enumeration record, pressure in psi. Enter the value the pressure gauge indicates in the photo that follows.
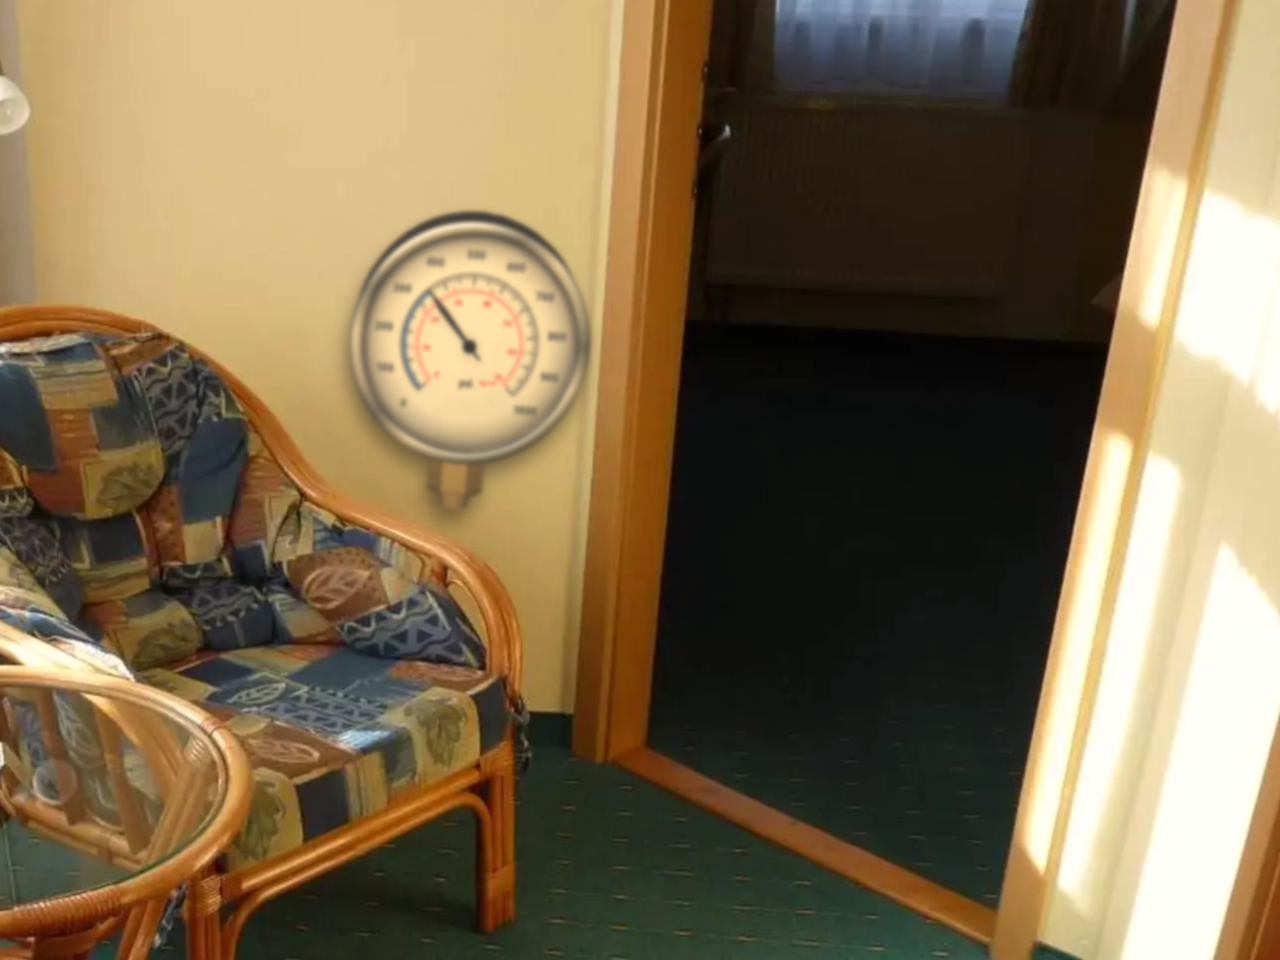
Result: 350 psi
